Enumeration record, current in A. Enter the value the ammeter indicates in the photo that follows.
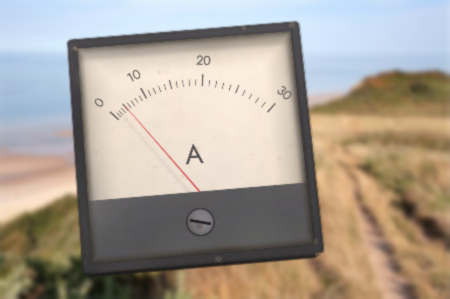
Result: 5 A
